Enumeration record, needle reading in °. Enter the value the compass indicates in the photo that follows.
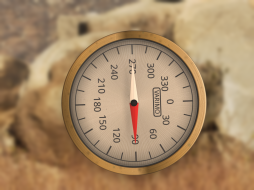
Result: 90 °
